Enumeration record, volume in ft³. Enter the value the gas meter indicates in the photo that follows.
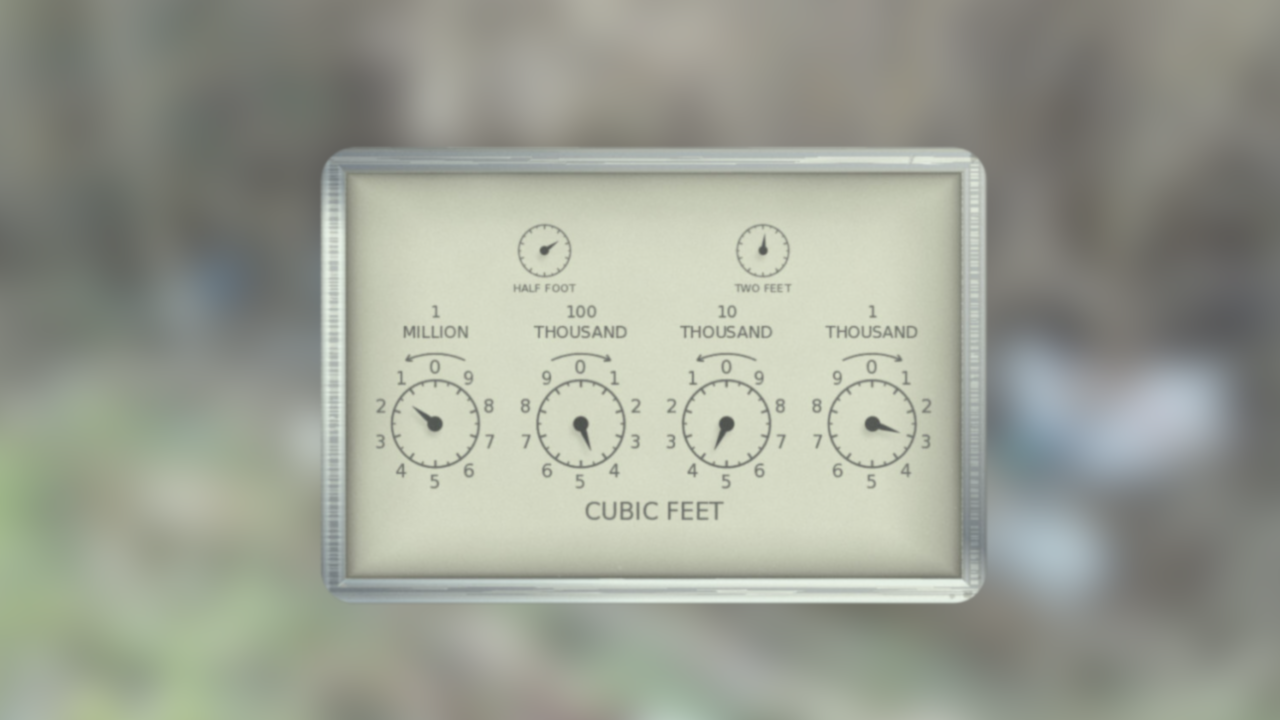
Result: 144300 ft³
